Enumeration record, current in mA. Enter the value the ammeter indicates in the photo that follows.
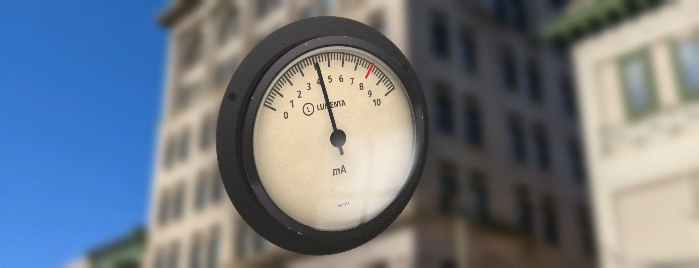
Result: 4 mA
